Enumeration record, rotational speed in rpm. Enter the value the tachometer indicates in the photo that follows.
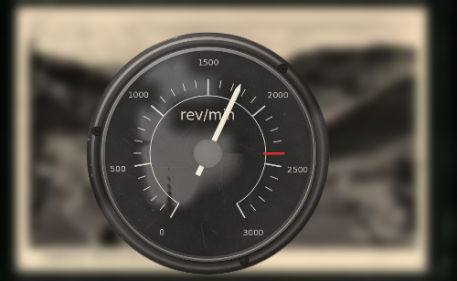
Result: 1750 rpm
